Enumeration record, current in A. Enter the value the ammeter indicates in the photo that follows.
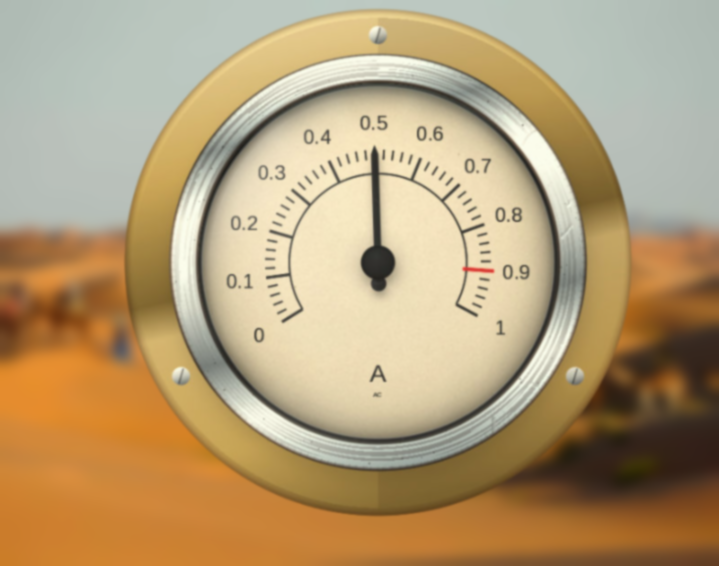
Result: 0.5 A
